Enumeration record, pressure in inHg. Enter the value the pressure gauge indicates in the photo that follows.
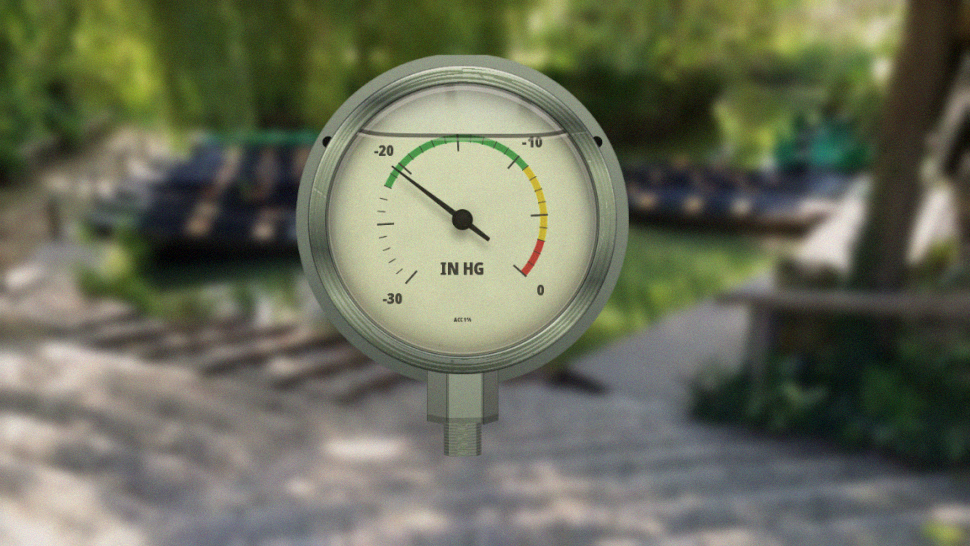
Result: -20.5 inHg
